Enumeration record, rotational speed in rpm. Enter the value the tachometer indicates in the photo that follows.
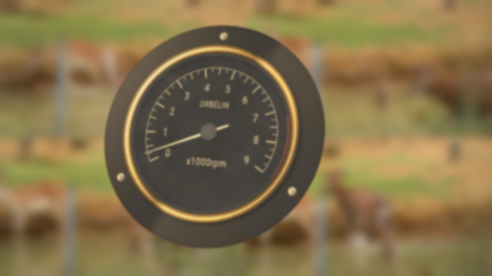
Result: 250 rpm
